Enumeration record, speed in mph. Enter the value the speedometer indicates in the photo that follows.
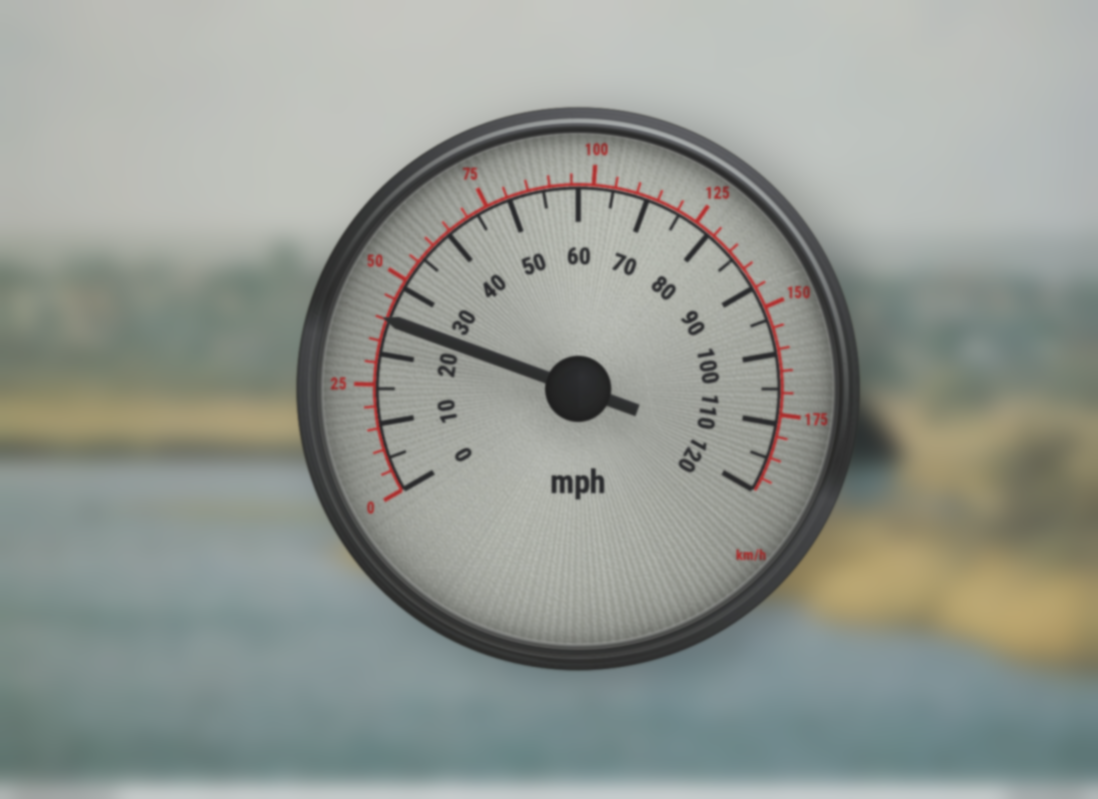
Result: 25 mph
